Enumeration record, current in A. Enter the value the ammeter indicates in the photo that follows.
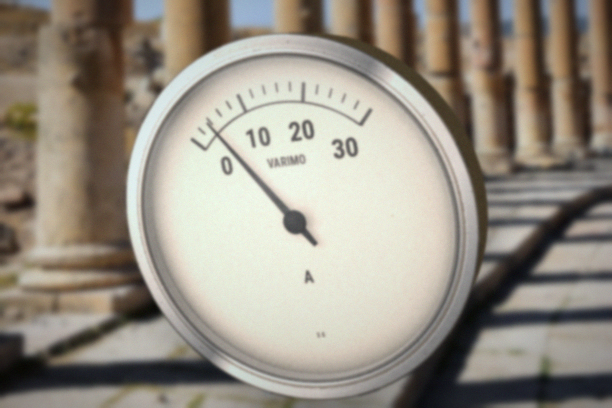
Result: 4 A
